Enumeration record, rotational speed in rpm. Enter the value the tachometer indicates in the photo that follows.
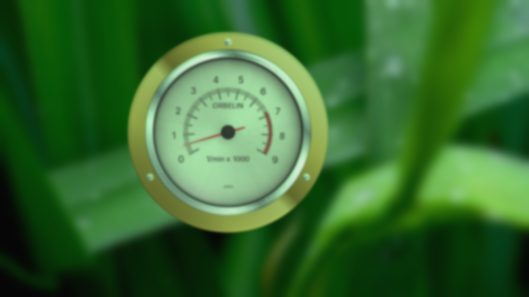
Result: 500 rpm
